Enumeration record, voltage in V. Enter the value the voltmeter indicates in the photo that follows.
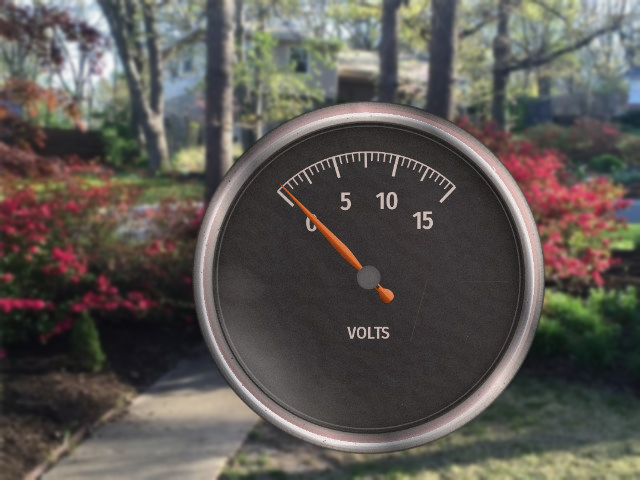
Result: 0.5 V
